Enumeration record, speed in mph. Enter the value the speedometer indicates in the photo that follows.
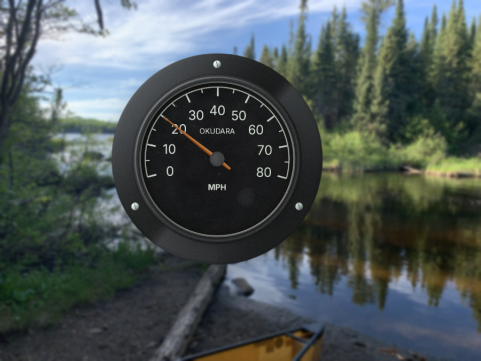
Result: 20 mph
